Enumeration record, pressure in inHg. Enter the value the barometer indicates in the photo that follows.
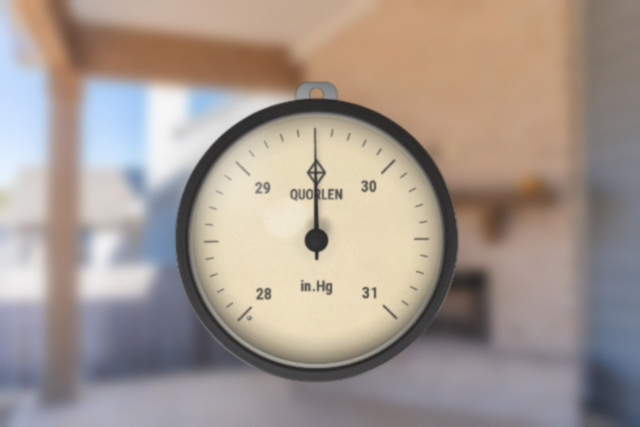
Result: 29.5 inHg
